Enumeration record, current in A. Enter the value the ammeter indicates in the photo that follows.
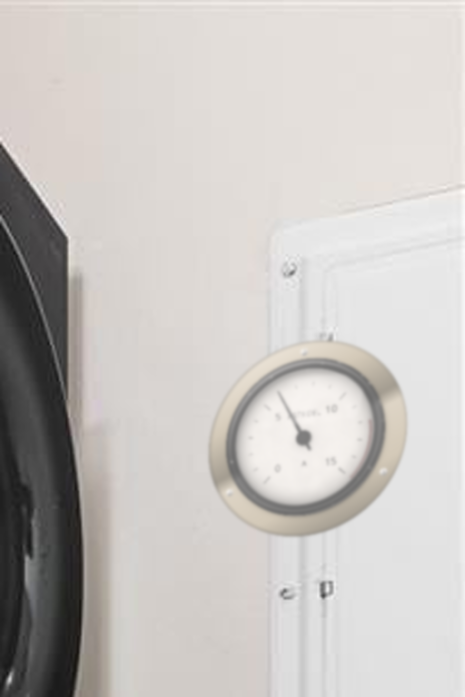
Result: 6 A
